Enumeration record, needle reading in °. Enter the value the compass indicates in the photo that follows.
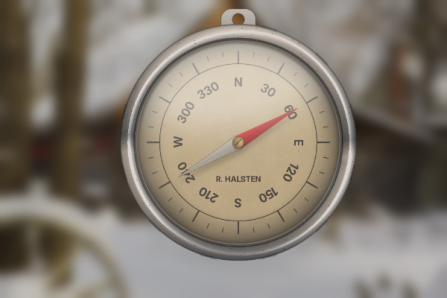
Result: 60 °
